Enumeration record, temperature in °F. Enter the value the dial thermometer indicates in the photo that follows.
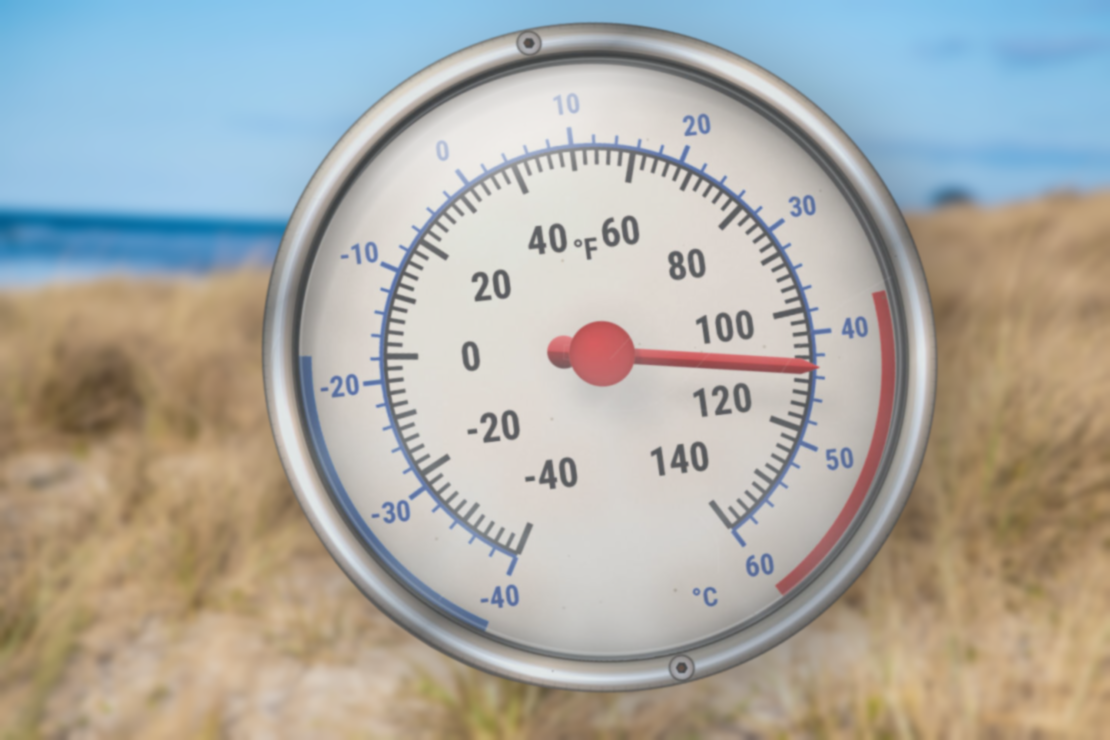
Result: 110 °F
